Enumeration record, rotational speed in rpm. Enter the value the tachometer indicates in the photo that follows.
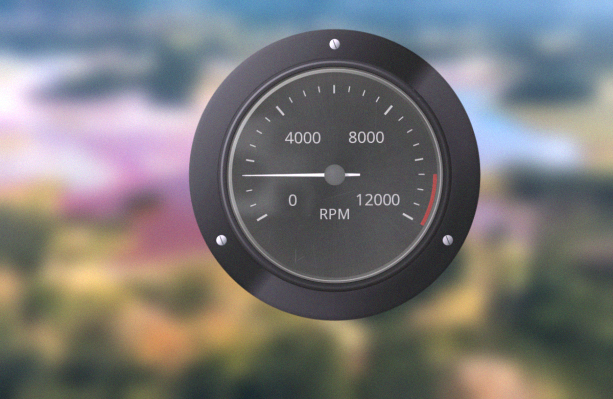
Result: 1500 rpm
